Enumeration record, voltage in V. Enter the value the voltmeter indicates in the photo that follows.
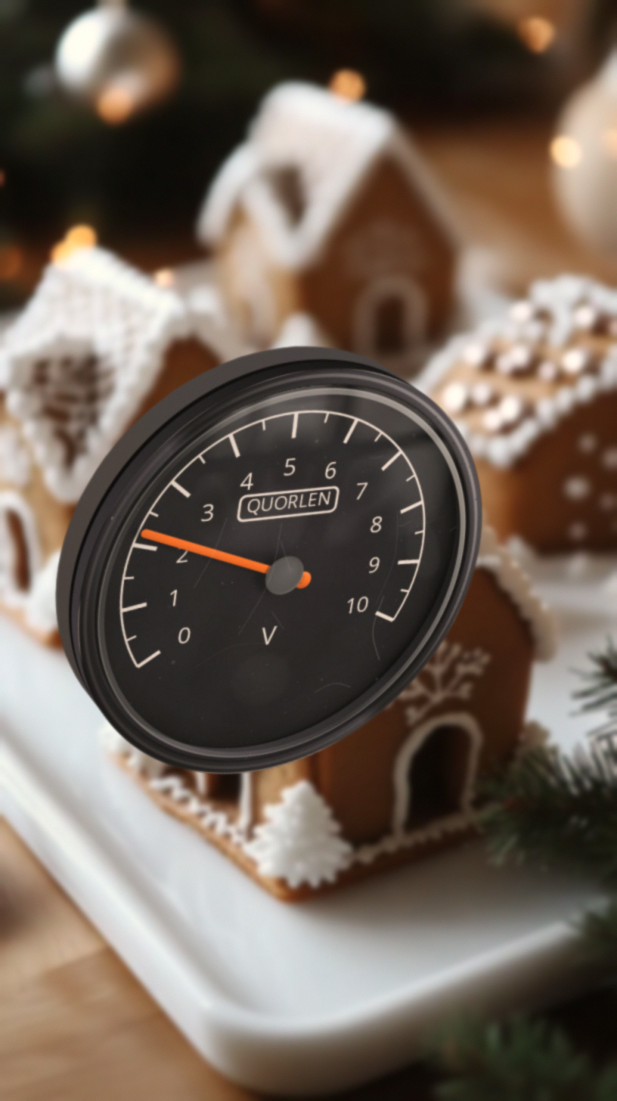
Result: 2.25 V
